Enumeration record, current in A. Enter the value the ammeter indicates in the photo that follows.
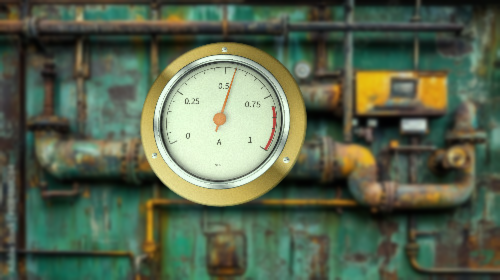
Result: 0.55 A
